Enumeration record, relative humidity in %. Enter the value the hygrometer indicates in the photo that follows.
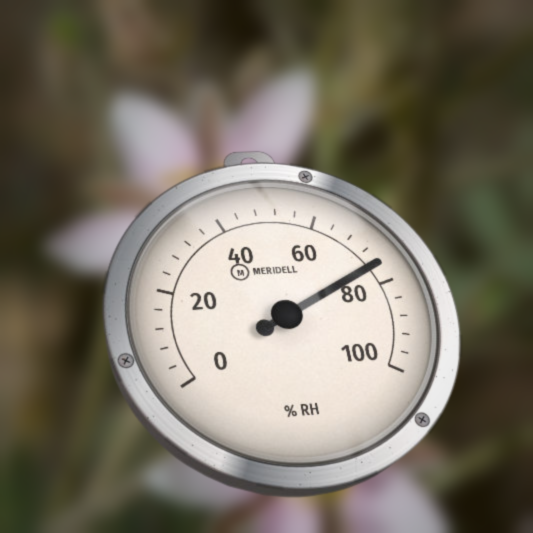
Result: 76 %
